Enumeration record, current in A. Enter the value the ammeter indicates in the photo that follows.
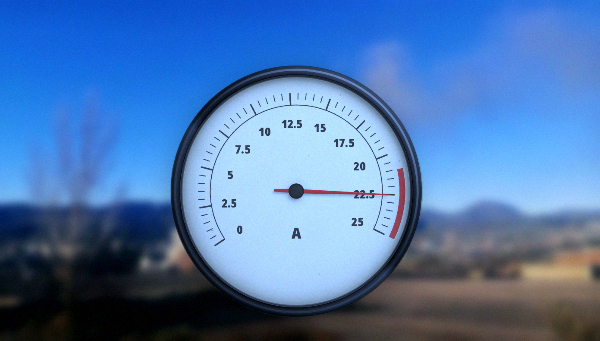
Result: 22.5 A
